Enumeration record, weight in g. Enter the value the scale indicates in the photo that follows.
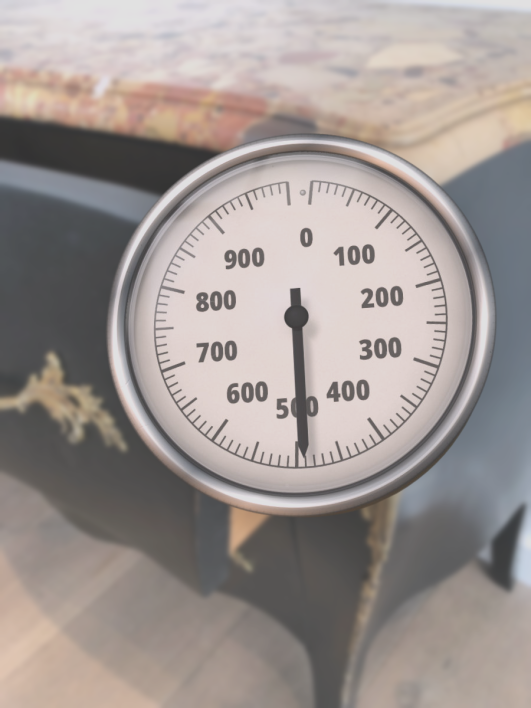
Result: 490 g
